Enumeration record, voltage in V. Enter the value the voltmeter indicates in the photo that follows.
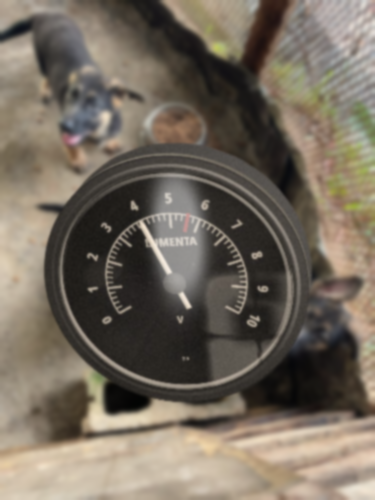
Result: 4 V
